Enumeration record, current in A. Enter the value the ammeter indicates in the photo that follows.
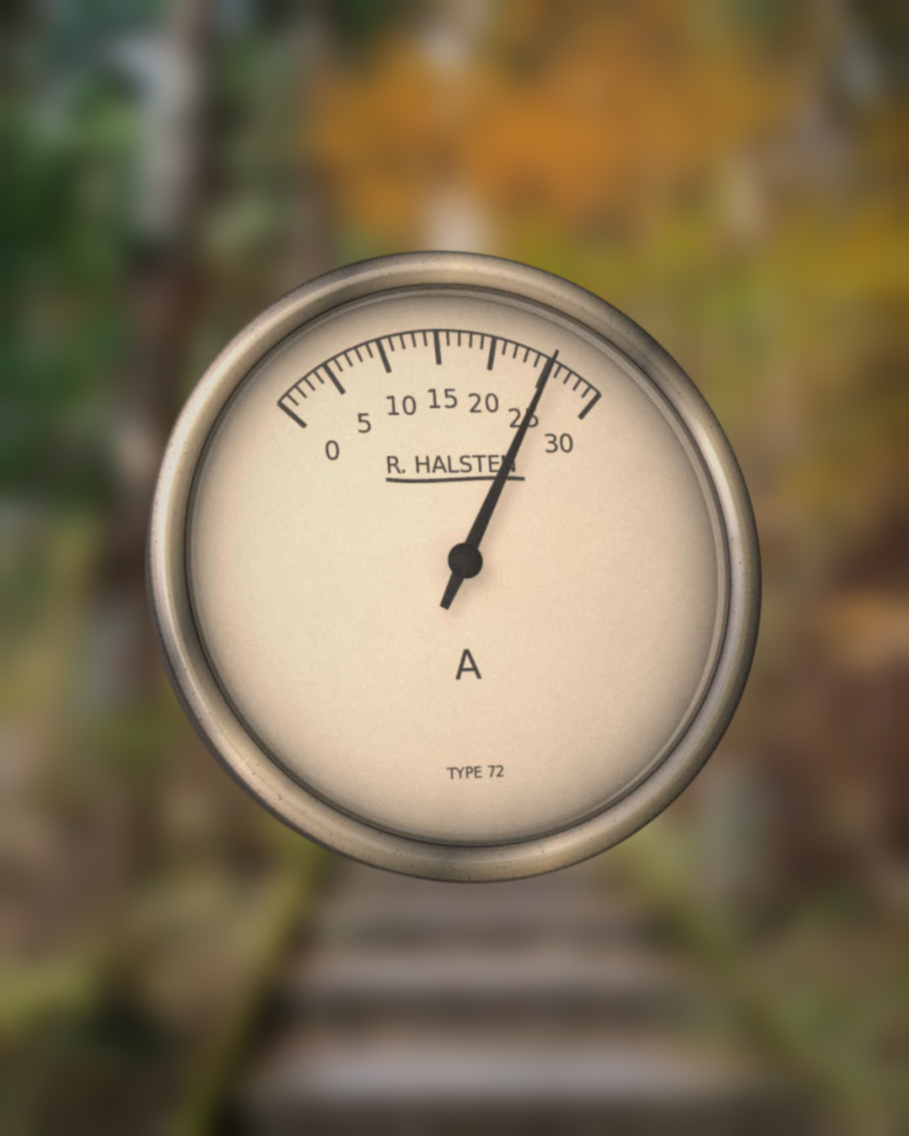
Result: 25 A
